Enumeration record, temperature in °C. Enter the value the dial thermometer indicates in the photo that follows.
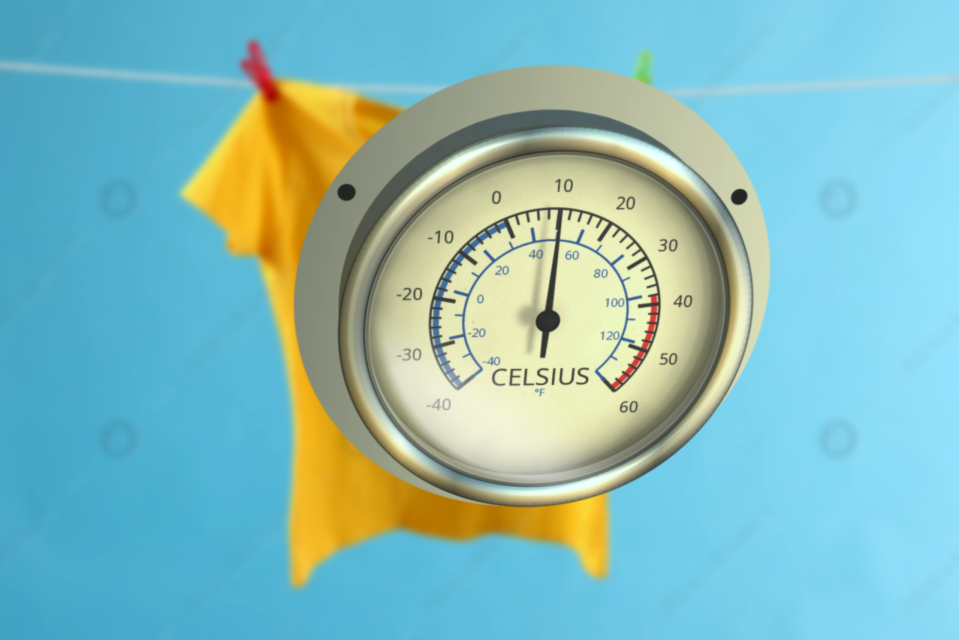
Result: 10 °C
